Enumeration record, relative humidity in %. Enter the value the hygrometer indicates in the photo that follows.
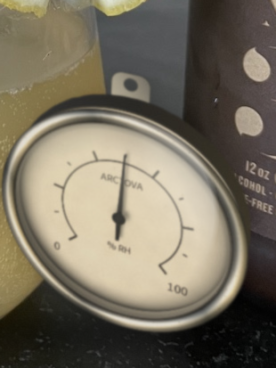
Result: 50 %
